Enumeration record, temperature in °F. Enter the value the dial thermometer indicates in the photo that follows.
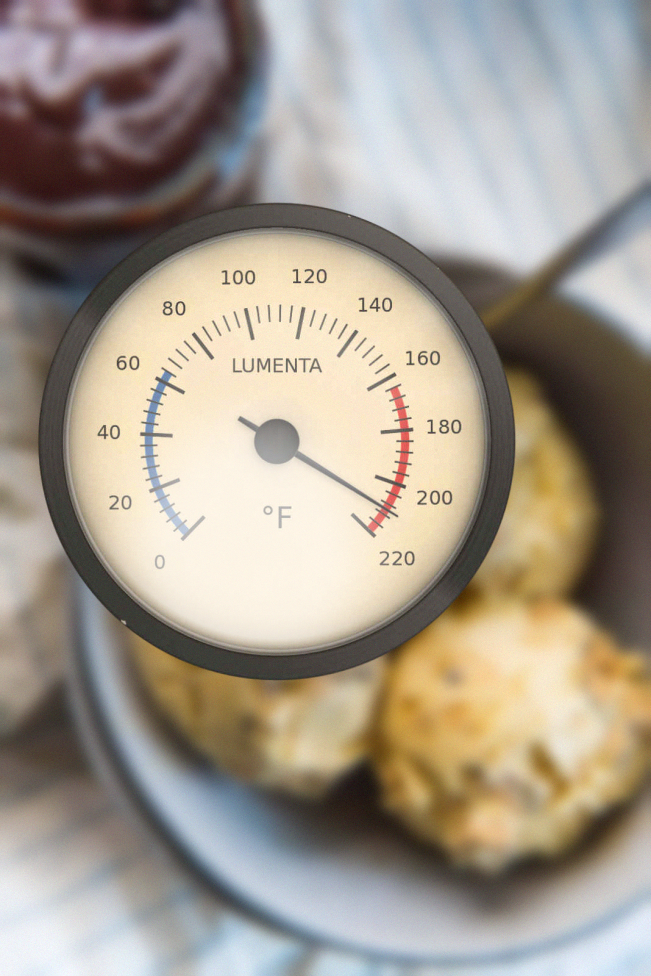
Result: 210 °F
